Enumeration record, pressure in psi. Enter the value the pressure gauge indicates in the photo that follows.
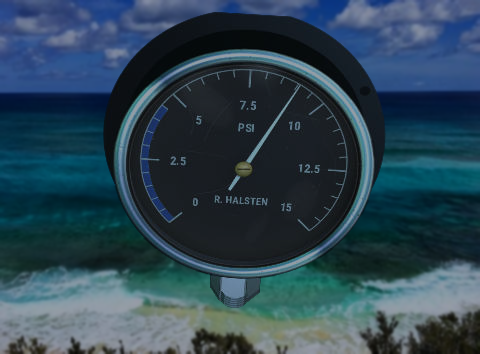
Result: 9 psi
